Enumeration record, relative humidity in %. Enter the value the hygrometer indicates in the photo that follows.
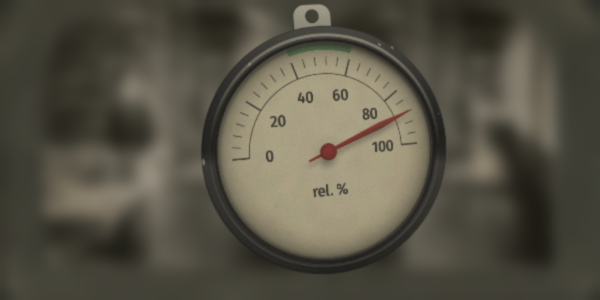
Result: 88 %
